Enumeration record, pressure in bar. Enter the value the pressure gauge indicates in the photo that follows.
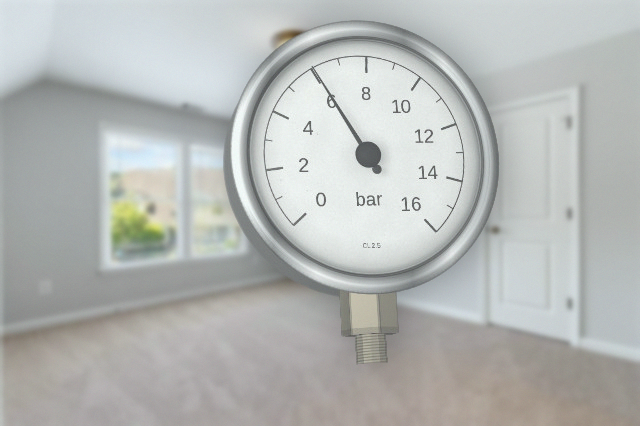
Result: 6 bar
